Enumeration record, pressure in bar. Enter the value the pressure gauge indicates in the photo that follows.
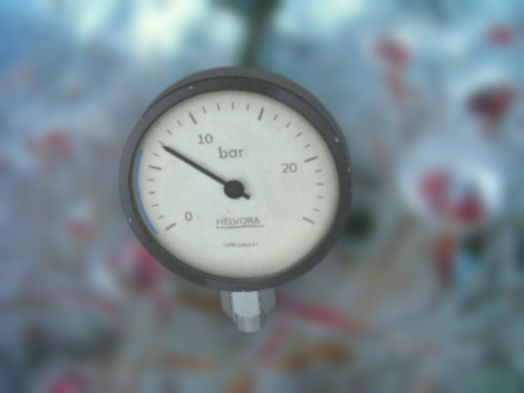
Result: 7 bar
